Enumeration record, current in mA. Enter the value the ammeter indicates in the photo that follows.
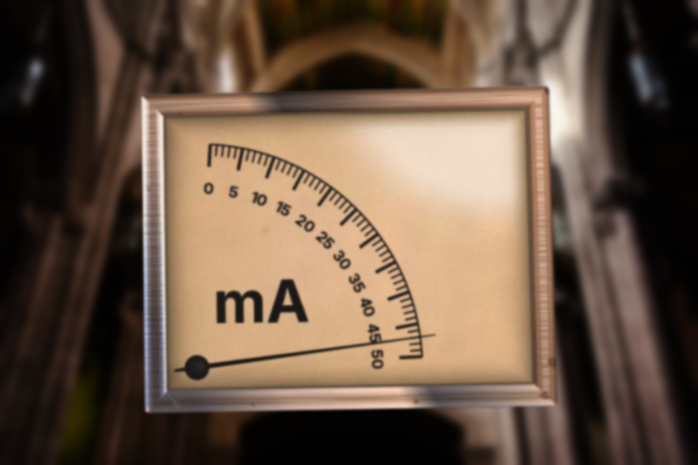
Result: 47 mA
